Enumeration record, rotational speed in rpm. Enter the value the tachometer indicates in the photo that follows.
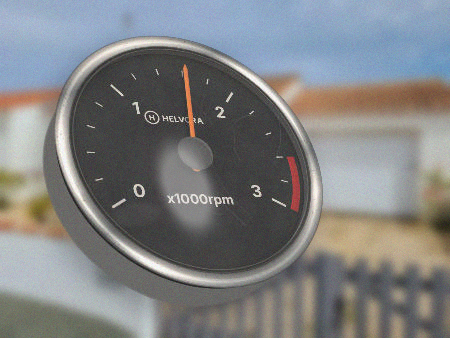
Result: 1600 rpm
